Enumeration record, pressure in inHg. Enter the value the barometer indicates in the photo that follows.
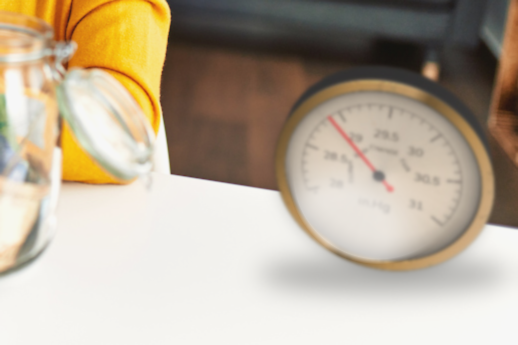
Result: 28.9 inHg
